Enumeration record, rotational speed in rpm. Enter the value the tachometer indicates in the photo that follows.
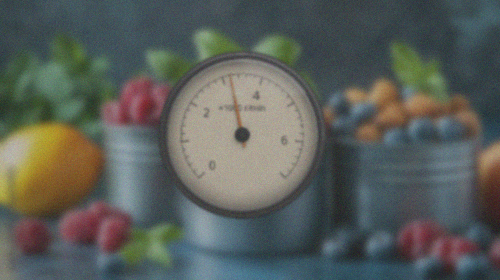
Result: 3200 rpm
